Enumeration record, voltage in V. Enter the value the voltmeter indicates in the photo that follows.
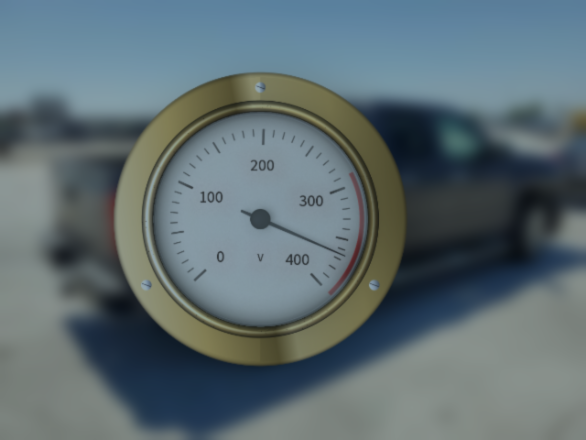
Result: 365 V
